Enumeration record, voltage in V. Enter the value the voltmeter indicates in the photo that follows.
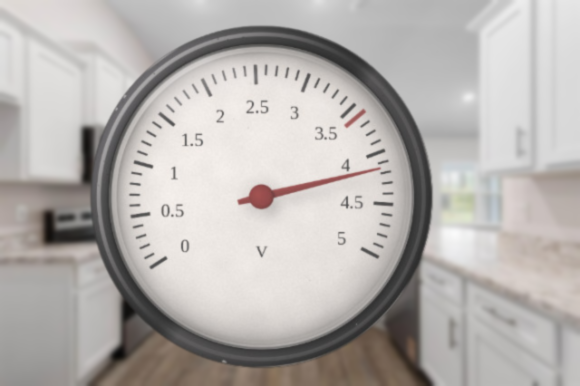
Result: 4.15 V
